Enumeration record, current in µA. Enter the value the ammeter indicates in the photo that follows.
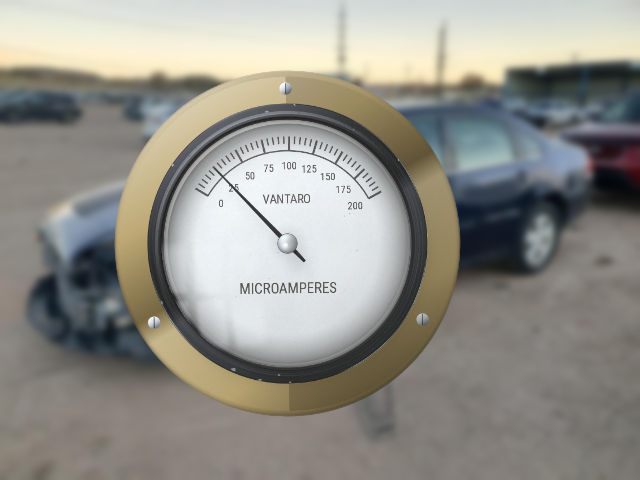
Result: 25 µA
